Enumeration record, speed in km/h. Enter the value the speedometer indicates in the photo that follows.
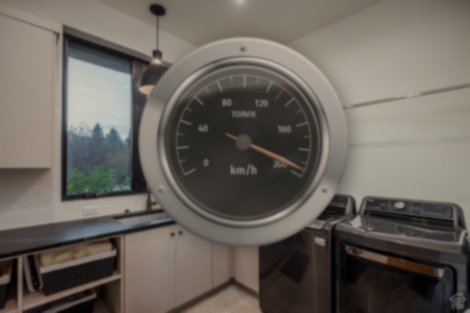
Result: 195 km/h
